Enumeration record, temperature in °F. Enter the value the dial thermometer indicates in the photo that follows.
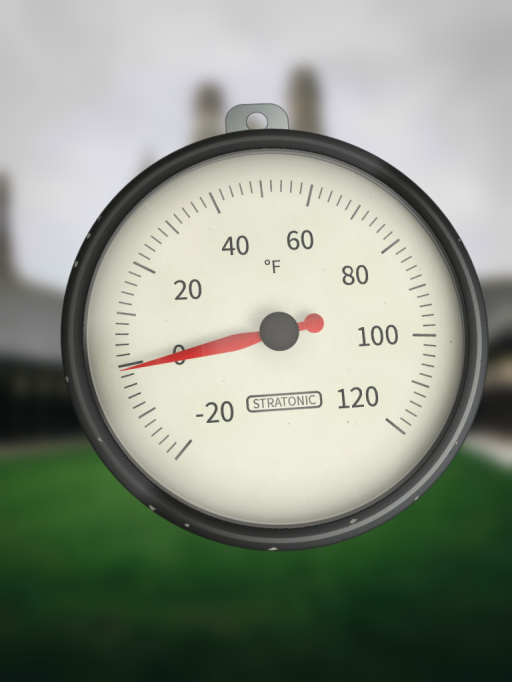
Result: -1 °F
